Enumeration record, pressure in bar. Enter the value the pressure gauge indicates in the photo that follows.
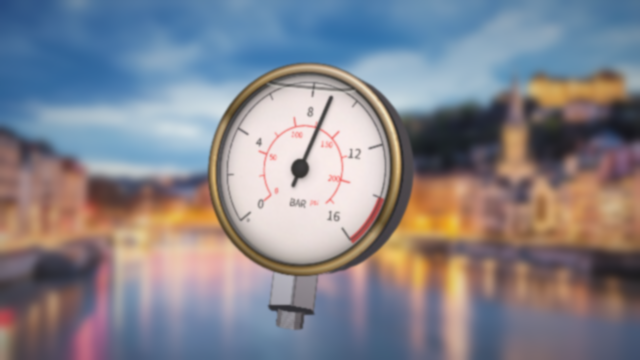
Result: 9 bar
